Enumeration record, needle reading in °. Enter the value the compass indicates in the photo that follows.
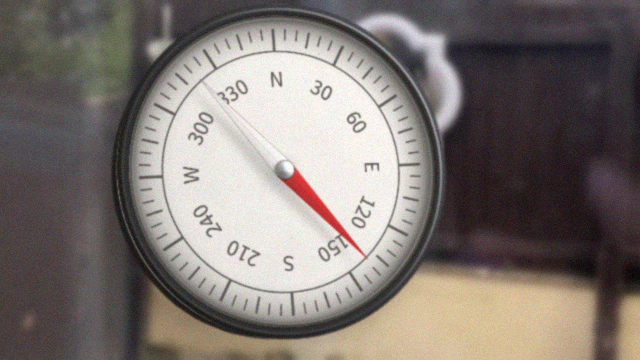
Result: 140 °
